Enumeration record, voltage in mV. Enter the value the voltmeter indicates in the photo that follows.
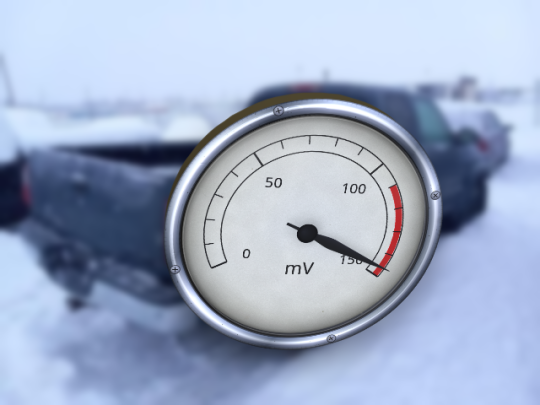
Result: 145 mV
